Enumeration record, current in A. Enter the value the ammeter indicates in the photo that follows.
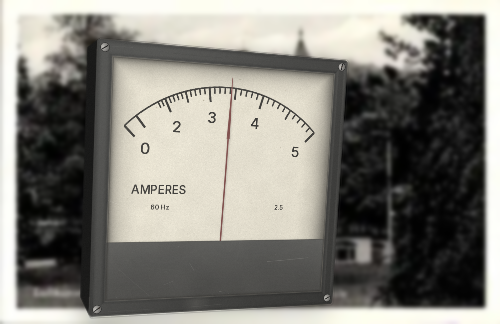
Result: 3.4 A
